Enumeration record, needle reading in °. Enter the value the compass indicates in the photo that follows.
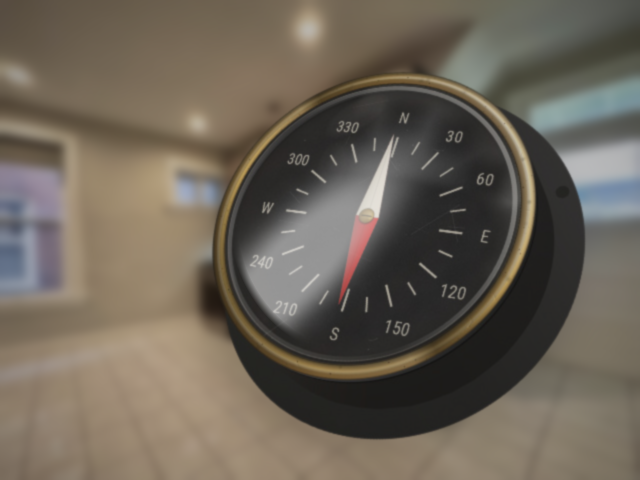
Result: 180 °
